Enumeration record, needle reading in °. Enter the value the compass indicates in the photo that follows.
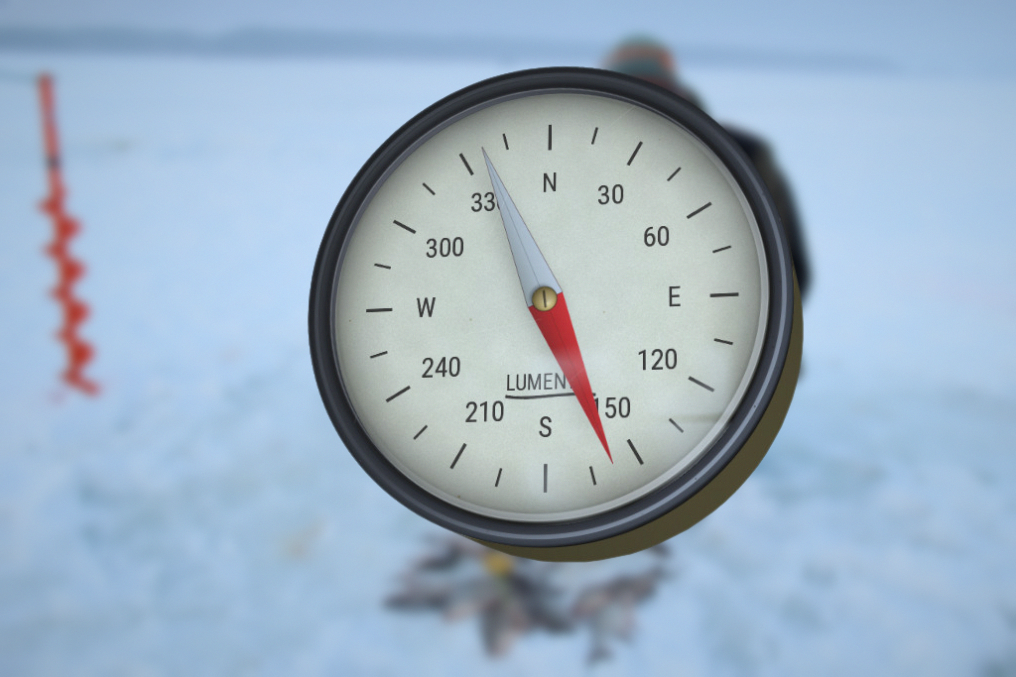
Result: 157.5 °
